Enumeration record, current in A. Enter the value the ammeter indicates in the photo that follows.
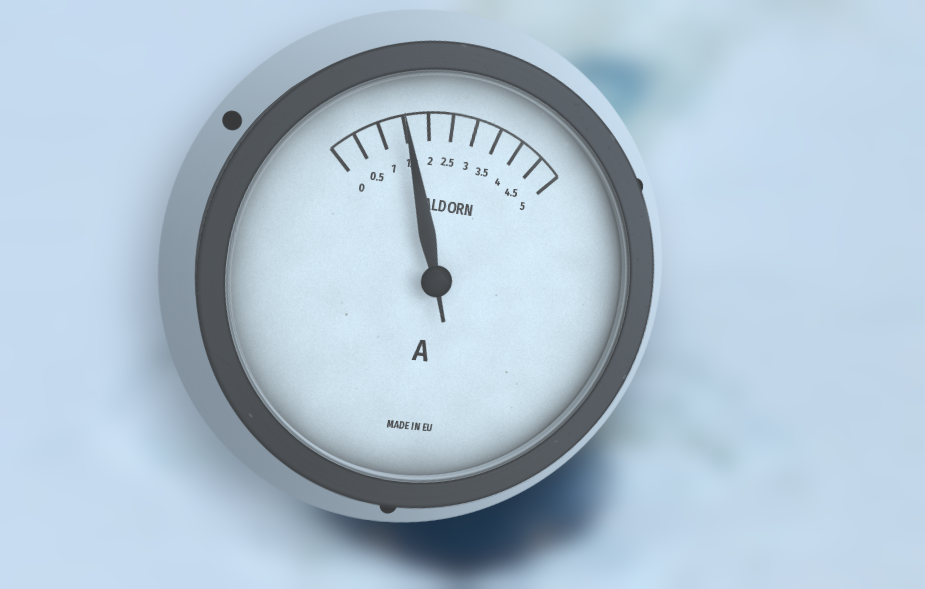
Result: 1.5 A
